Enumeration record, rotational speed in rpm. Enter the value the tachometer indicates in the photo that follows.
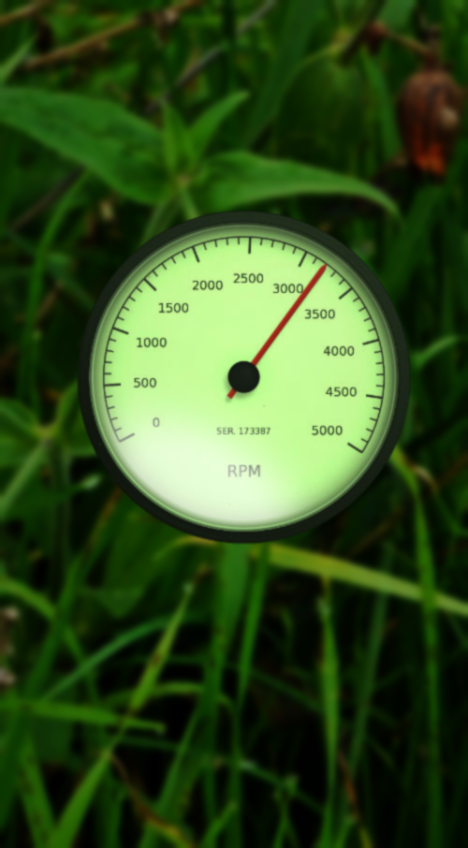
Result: 3200 rpm
